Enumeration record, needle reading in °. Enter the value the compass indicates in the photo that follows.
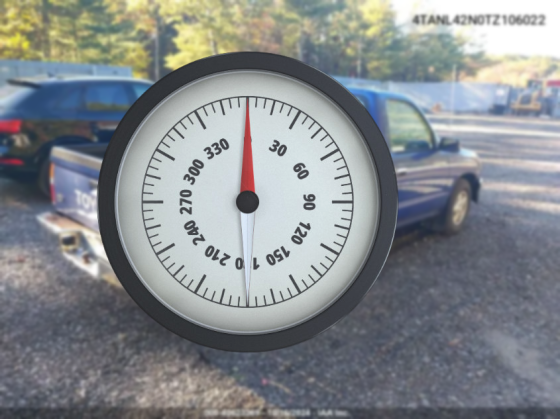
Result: 0 °
